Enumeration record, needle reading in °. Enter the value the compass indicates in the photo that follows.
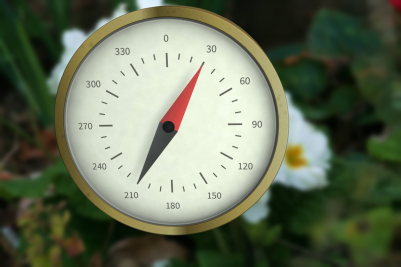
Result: 30 °
